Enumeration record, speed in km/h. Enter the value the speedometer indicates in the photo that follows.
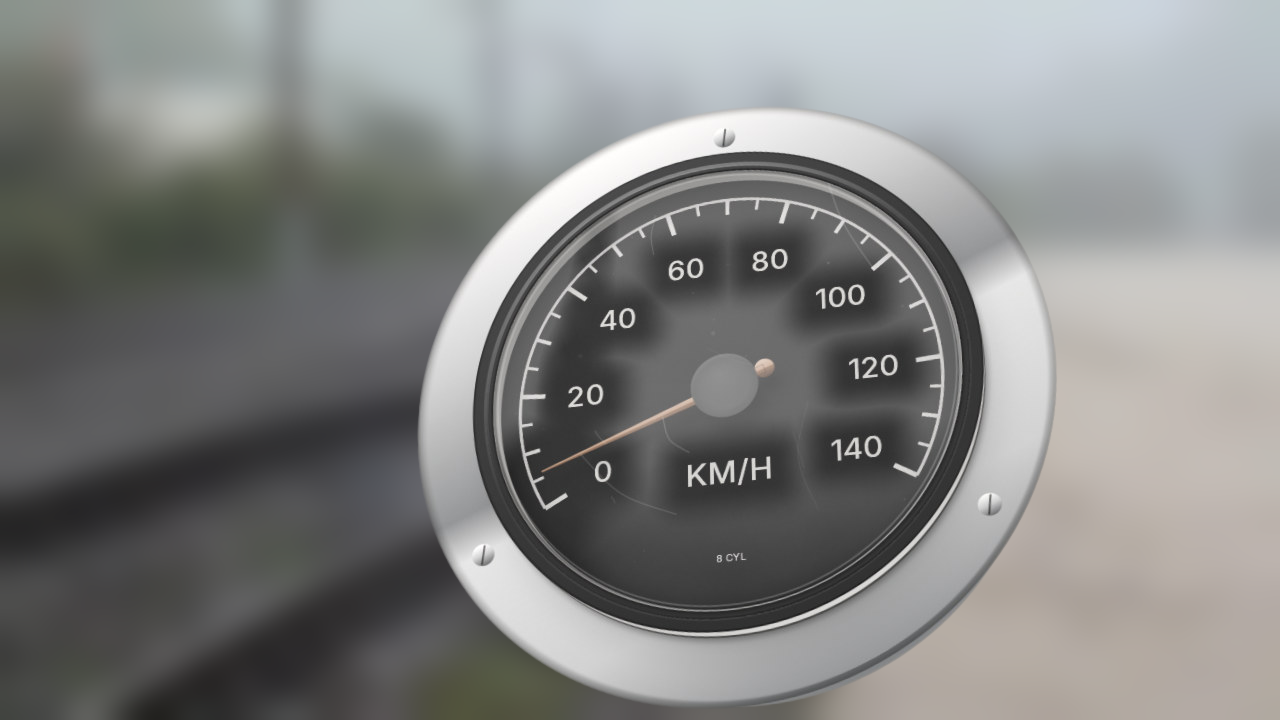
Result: 5 km/h
